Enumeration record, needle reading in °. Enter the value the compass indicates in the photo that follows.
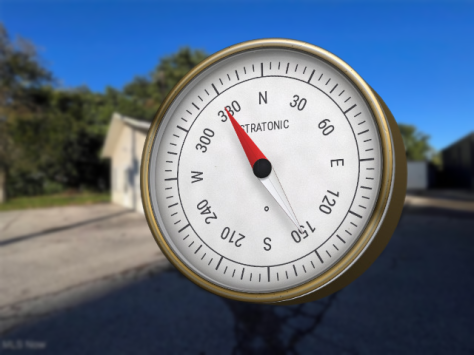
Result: 330 °
